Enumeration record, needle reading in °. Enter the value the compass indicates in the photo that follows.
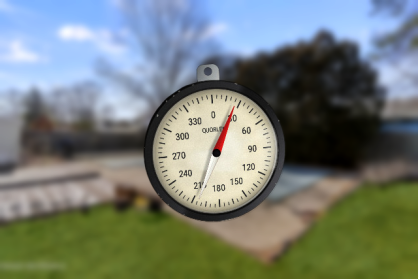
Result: 25 °
